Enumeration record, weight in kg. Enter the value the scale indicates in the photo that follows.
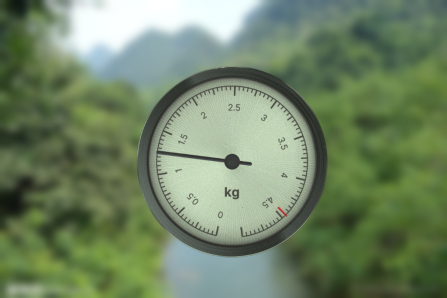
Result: 1.25 kg
